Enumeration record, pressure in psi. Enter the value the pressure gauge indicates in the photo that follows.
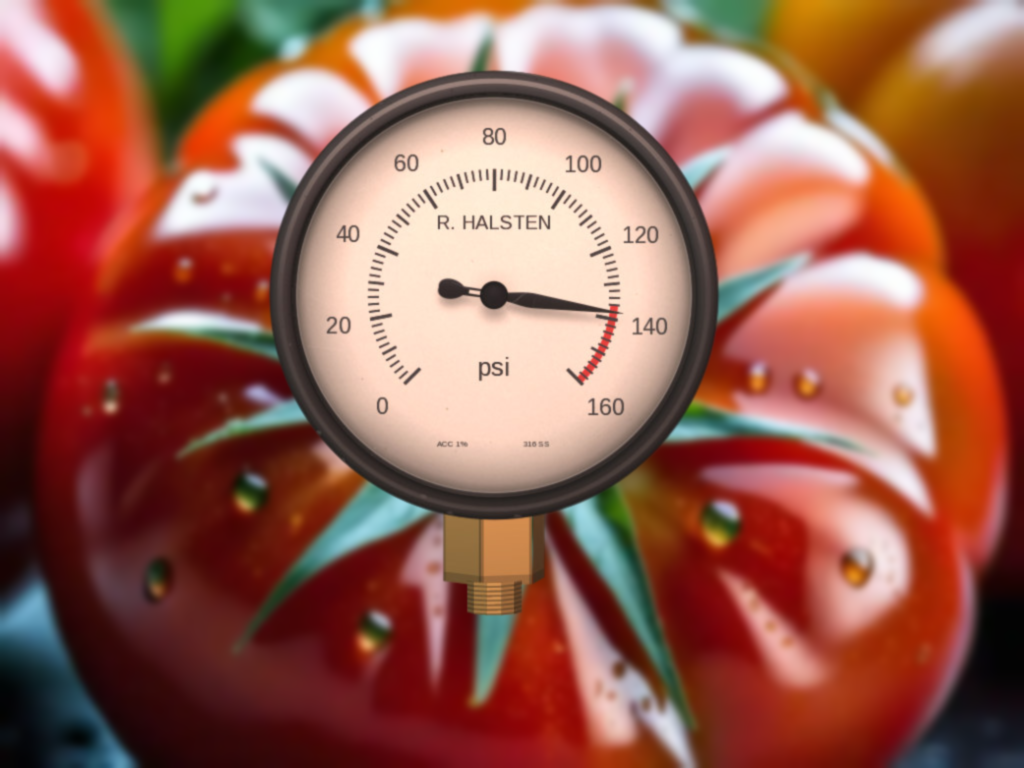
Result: 138 psi
